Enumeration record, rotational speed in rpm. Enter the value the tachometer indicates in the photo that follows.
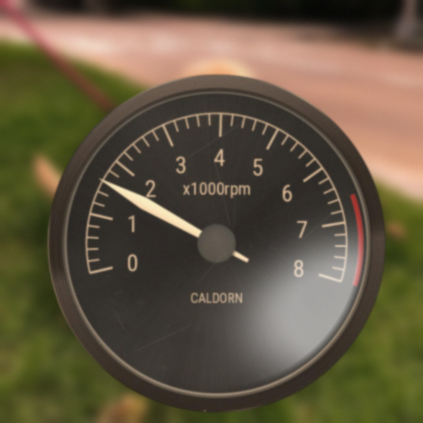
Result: 1600 rpm
